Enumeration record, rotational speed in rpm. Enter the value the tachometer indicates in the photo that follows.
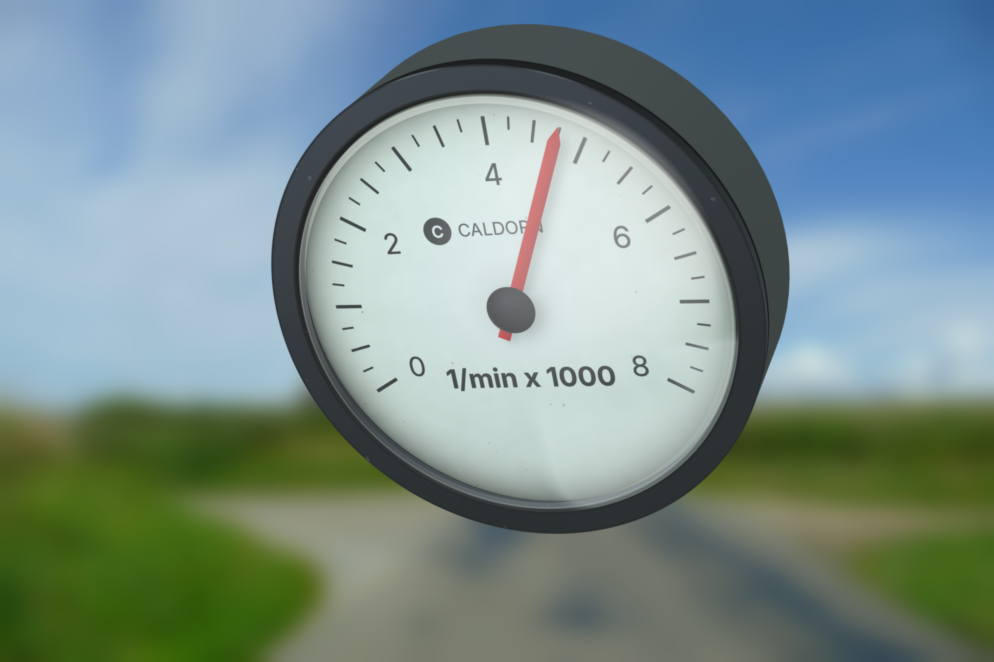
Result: 4750 rpm
